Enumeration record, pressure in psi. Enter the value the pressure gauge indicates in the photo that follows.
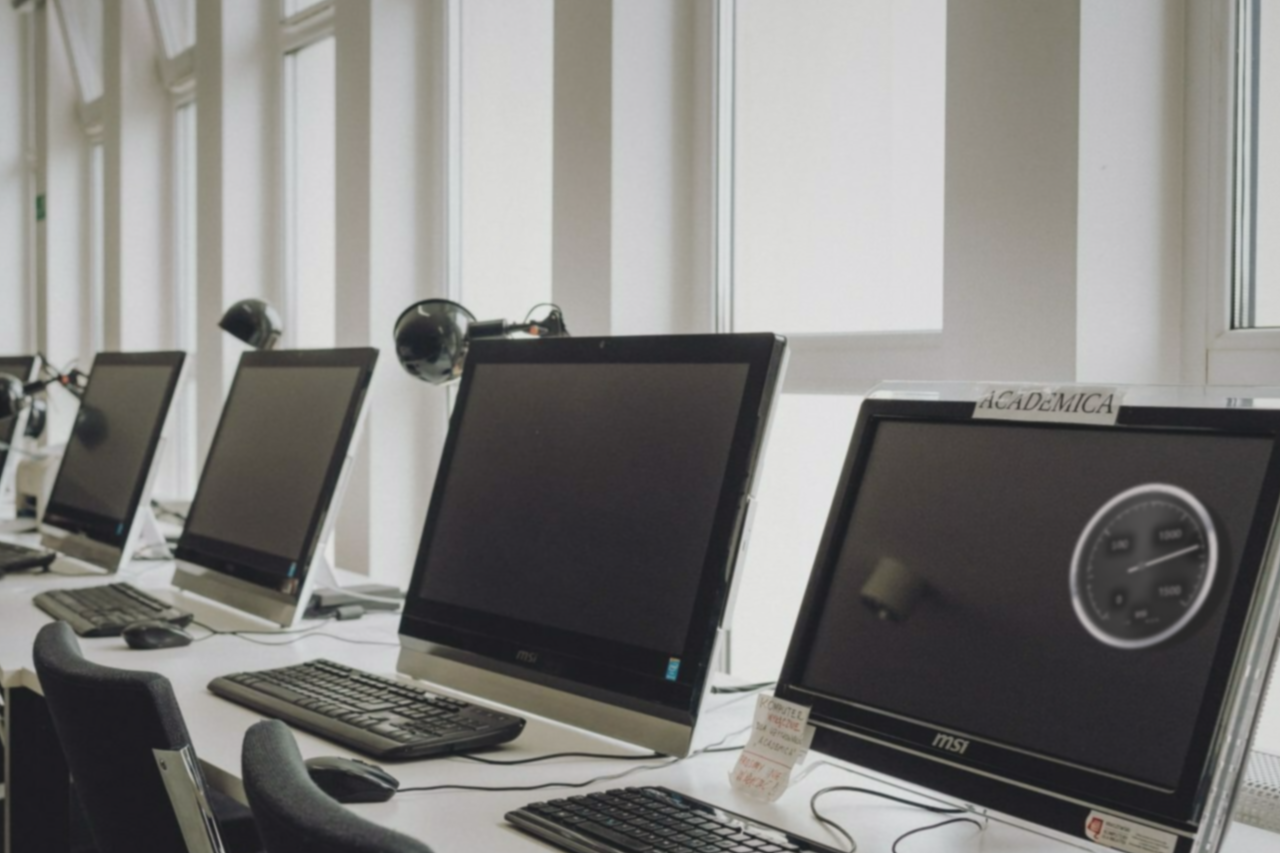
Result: 1200 psi
